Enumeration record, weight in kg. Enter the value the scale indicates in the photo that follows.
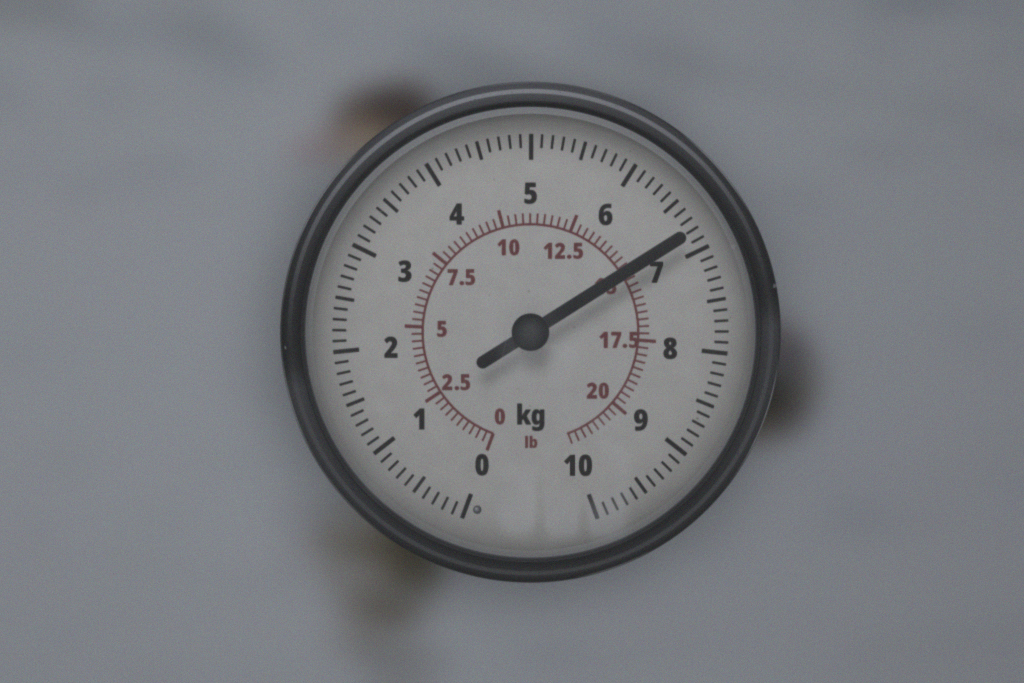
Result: 6.8 kg
